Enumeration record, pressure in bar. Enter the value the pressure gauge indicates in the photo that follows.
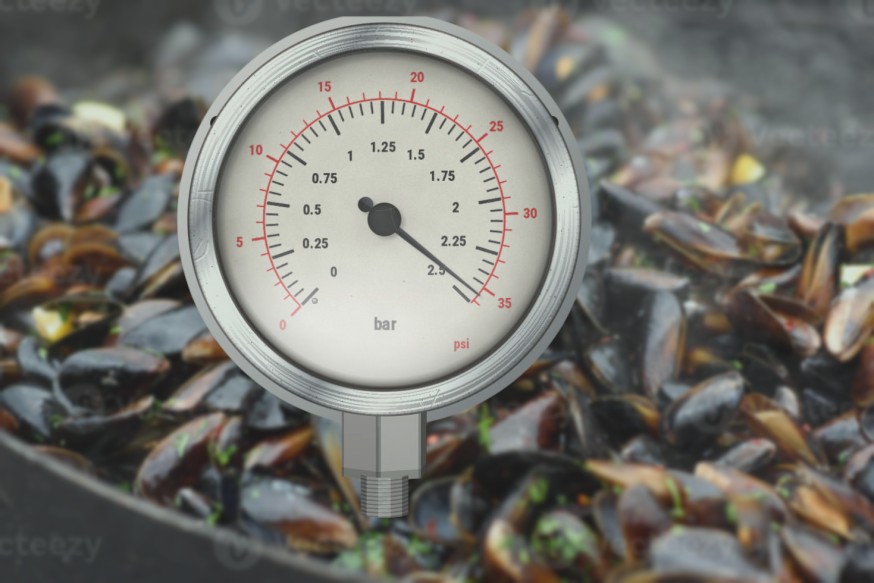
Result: 2.45 bar
